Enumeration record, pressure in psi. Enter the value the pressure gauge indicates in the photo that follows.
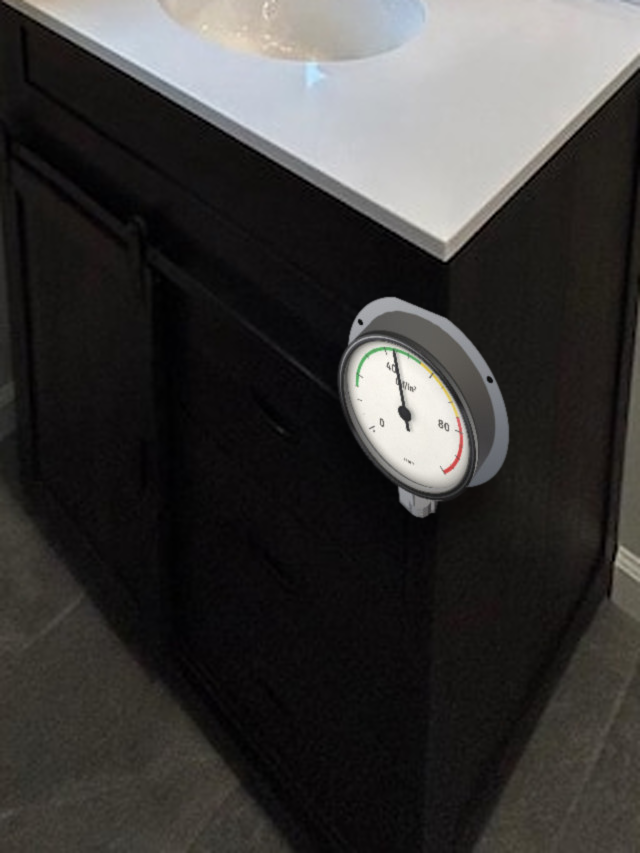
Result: 45 psi
